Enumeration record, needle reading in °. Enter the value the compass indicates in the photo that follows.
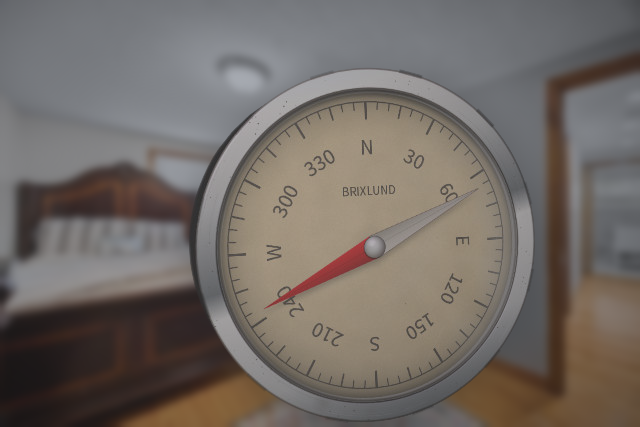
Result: 245 °
